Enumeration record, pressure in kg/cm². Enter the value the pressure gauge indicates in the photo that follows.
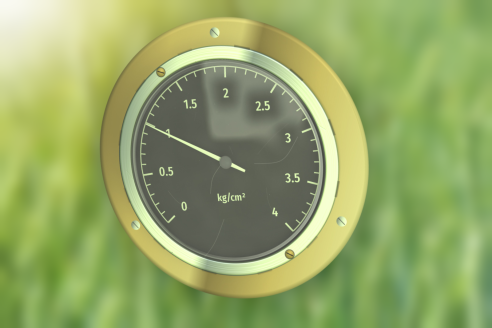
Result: 1 kg/cm²
